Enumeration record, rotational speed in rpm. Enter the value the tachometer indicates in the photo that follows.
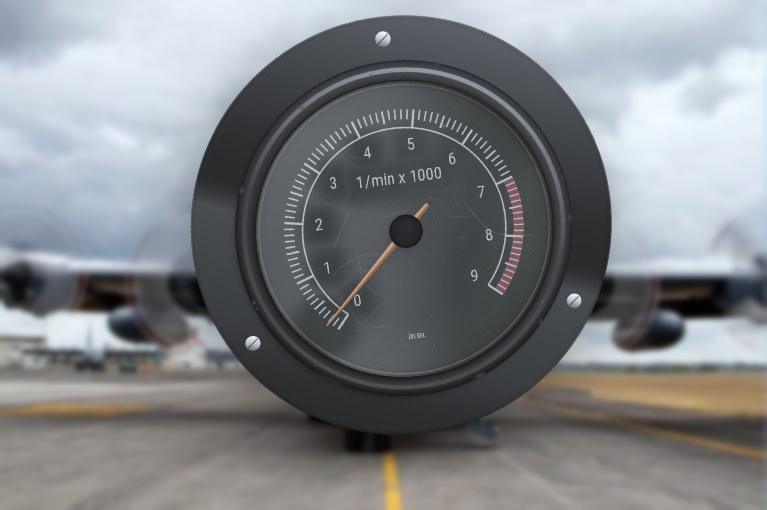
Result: 200 rpm
